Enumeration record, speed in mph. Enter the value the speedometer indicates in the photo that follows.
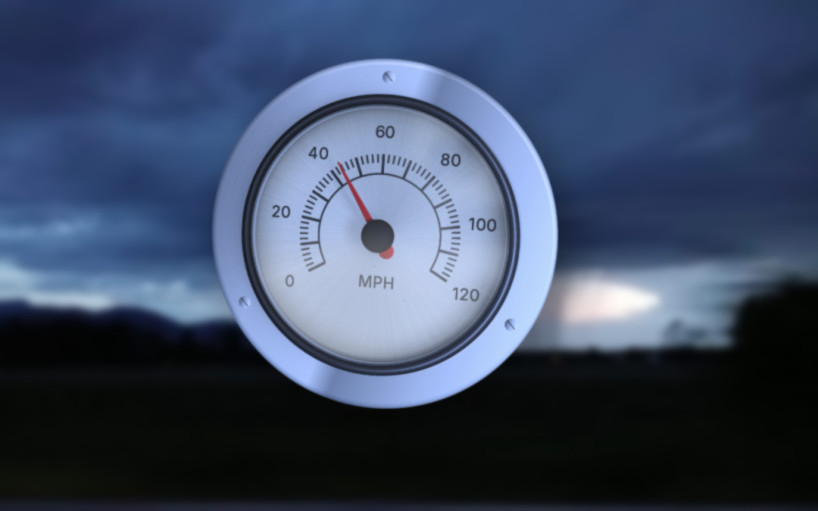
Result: 44 mph
